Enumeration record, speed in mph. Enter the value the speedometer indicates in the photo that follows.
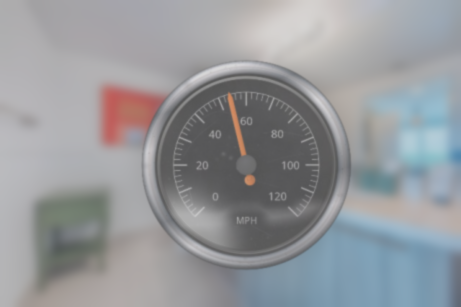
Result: 54 mph
